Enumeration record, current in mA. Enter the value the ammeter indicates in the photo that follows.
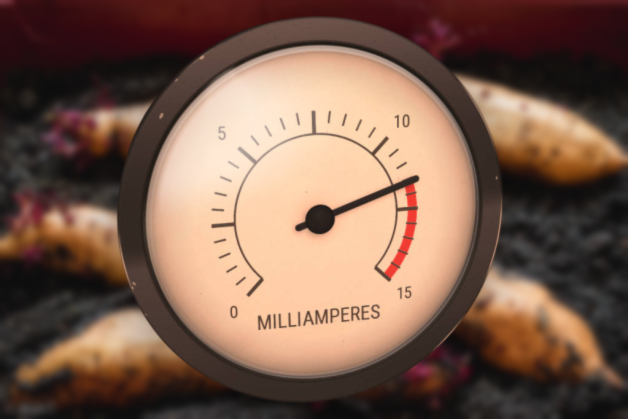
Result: 11.5 mA
